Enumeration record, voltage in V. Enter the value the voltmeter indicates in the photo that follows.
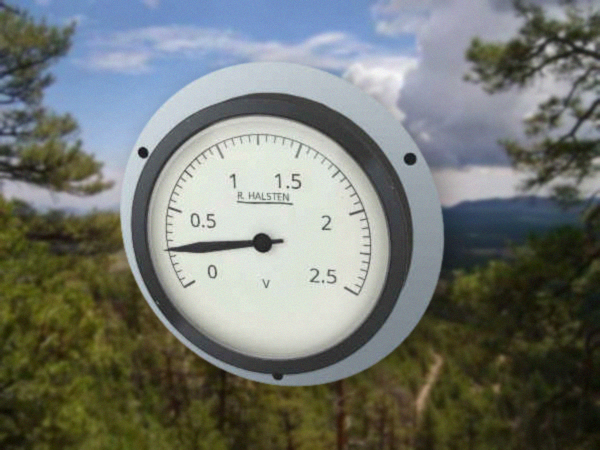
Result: 0.25 V
